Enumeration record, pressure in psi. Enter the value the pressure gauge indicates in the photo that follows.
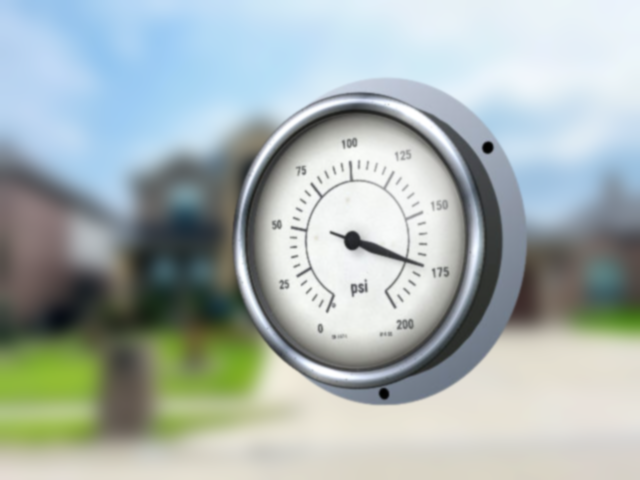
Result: 175 psi
